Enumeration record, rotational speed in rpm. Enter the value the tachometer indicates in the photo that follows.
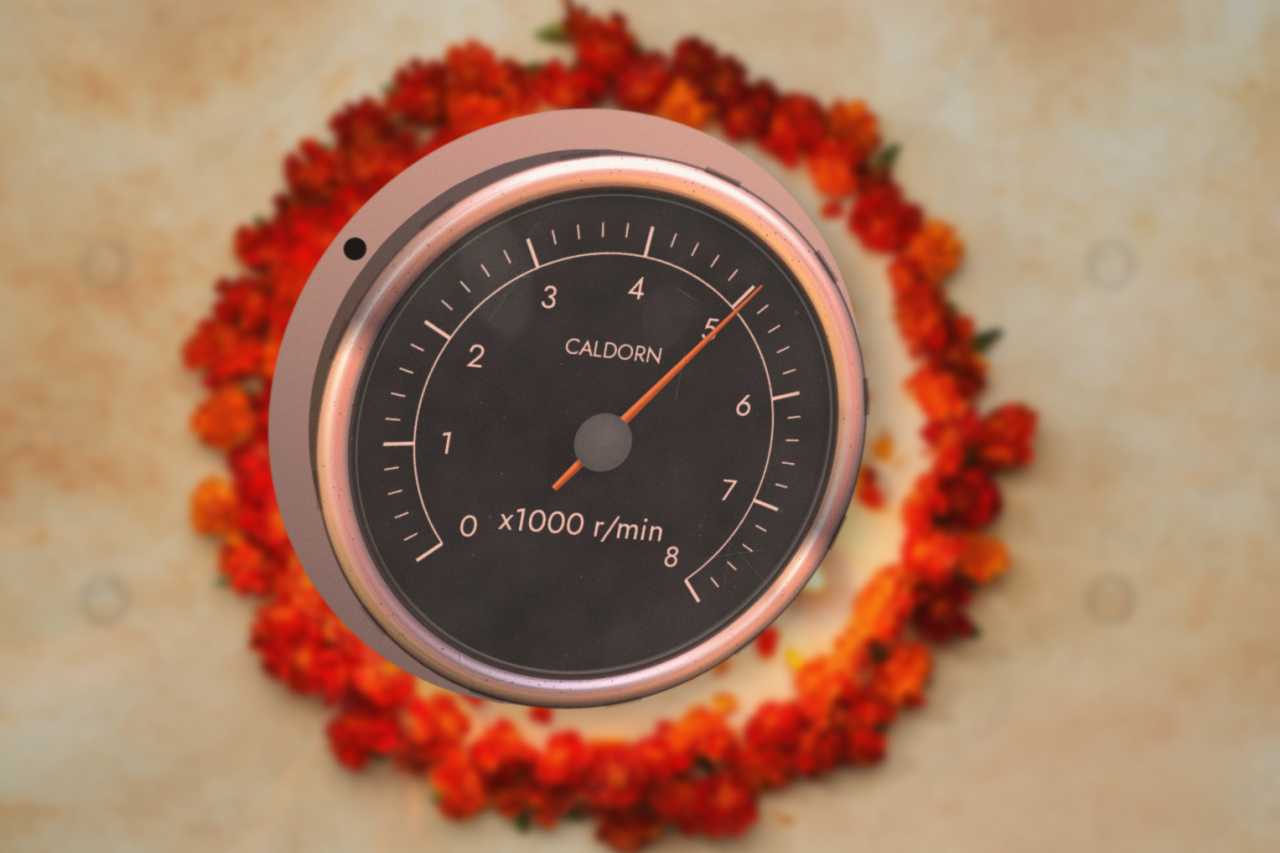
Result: 5000 rpm
